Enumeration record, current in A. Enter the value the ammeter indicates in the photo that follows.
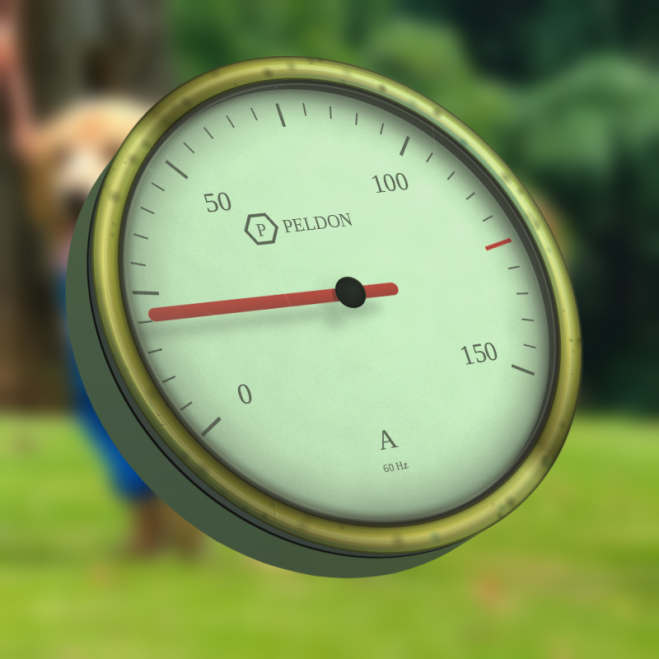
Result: 20 A
